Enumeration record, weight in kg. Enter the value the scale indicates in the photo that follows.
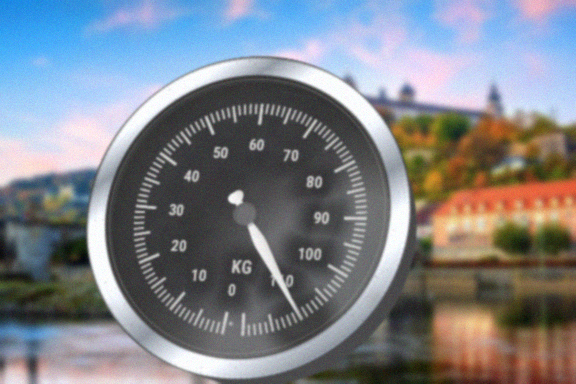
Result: 110 kg
